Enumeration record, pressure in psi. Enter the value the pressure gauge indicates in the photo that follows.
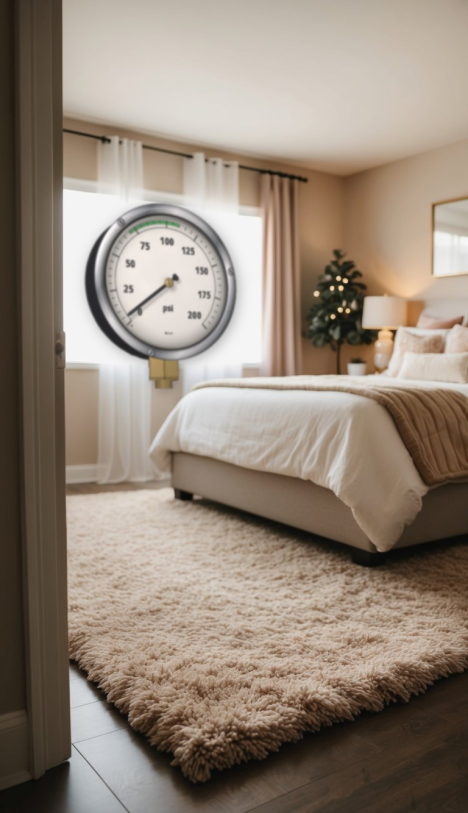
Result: 5 psi
